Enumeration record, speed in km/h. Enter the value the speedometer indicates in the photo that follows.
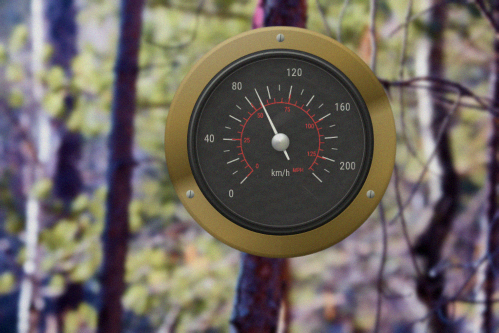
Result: 90 km/h
